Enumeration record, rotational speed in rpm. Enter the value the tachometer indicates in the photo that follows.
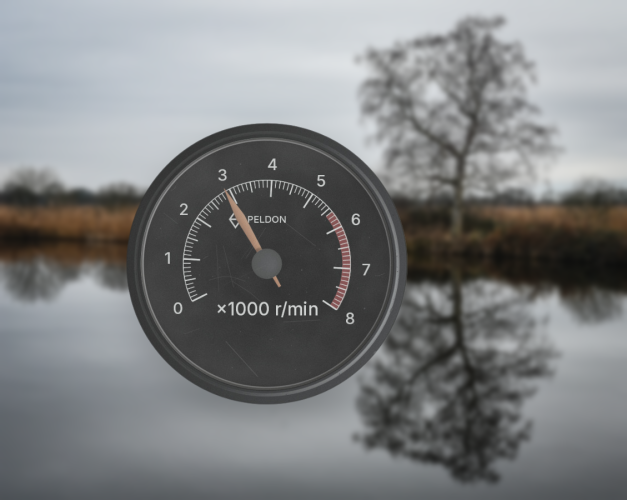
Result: 2900 rpm
